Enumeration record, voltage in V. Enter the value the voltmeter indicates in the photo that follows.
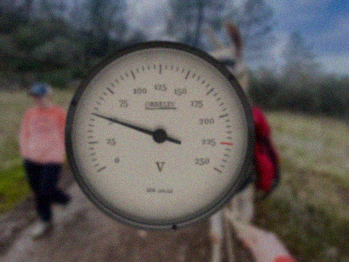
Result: 50 V
